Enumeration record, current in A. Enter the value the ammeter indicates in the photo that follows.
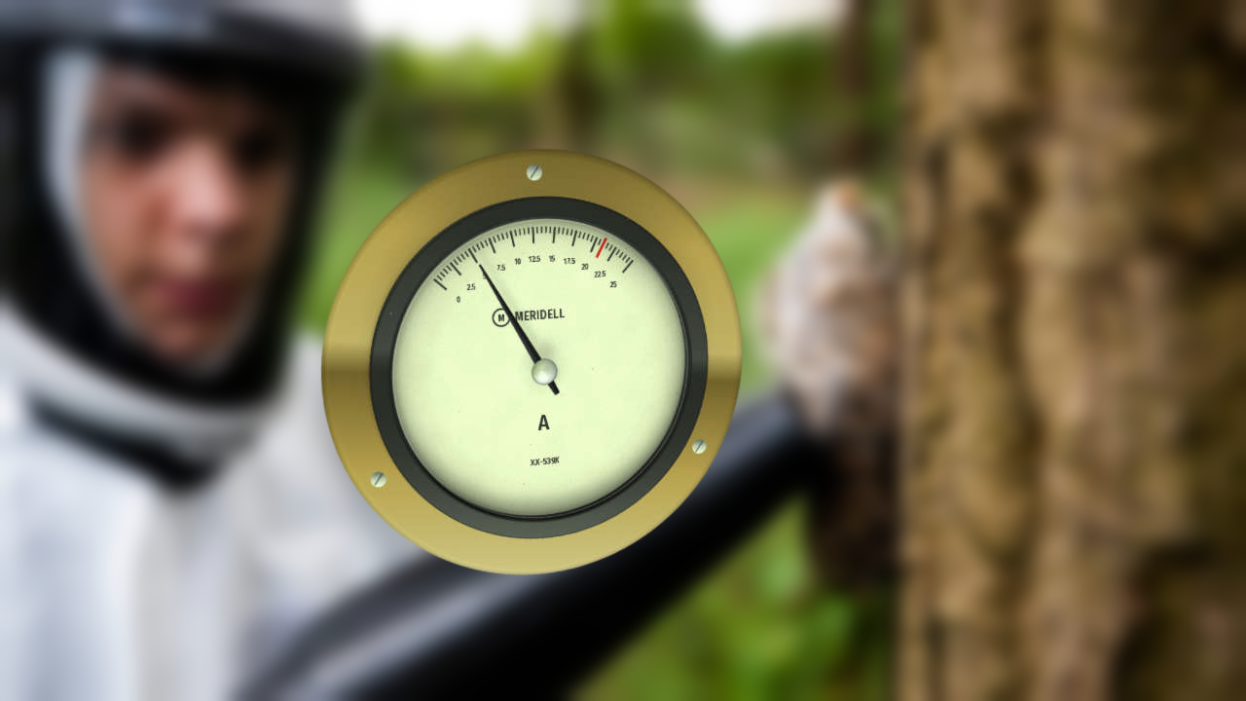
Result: 5 A
